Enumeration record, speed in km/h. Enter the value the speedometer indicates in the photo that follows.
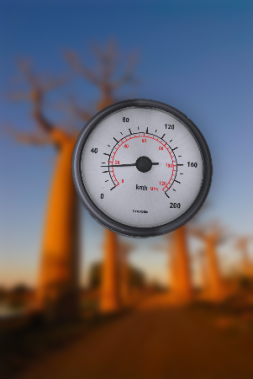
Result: 25 km/h
